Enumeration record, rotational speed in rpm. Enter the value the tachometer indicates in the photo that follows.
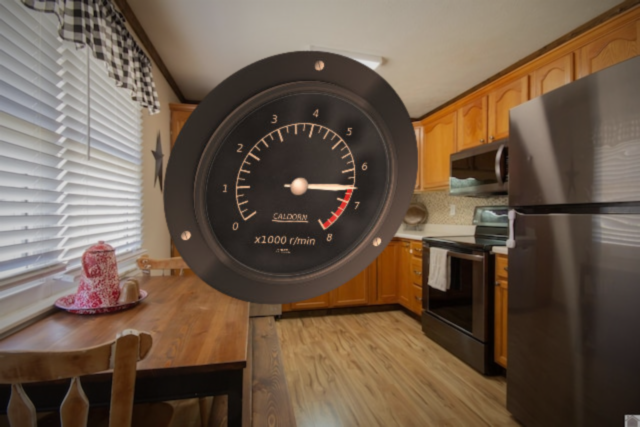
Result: 6500 rpm
